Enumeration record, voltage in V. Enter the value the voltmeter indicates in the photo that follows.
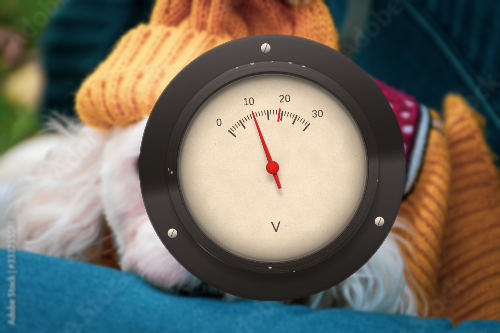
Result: 10 V
